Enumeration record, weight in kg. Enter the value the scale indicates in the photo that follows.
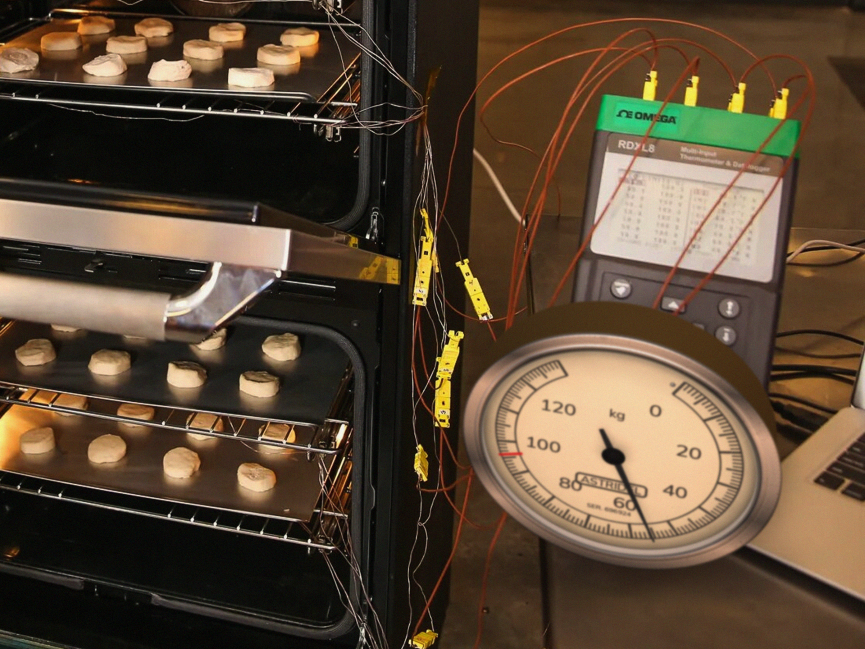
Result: 55 kg
